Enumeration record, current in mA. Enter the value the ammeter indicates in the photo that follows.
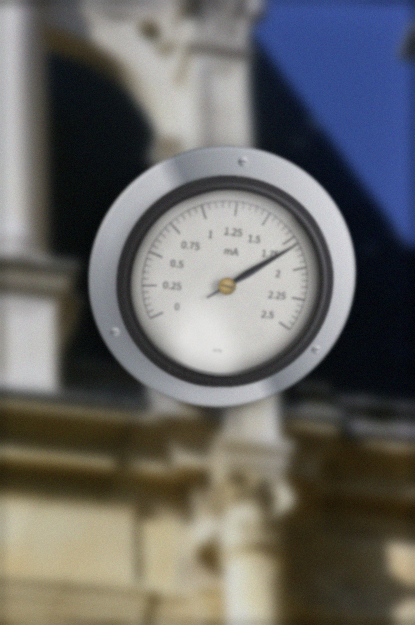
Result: 1.8 mA
